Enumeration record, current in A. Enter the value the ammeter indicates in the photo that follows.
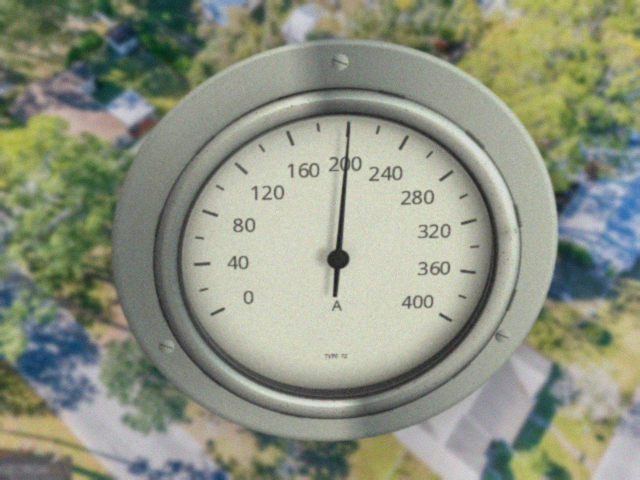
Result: 200 A
